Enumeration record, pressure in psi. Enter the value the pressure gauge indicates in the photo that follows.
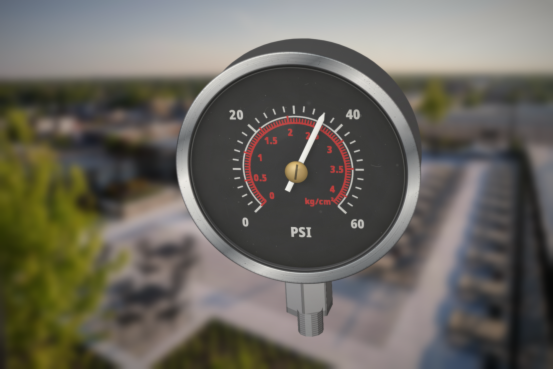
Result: 36 psi
